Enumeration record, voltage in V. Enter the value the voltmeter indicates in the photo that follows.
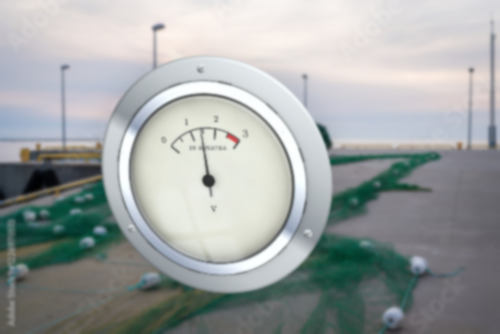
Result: 1.5 V
